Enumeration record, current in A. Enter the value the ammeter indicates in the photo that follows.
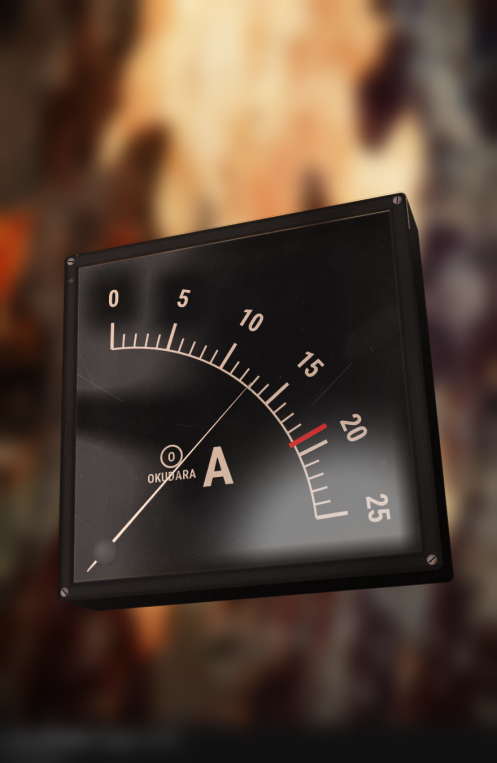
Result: 13 A
